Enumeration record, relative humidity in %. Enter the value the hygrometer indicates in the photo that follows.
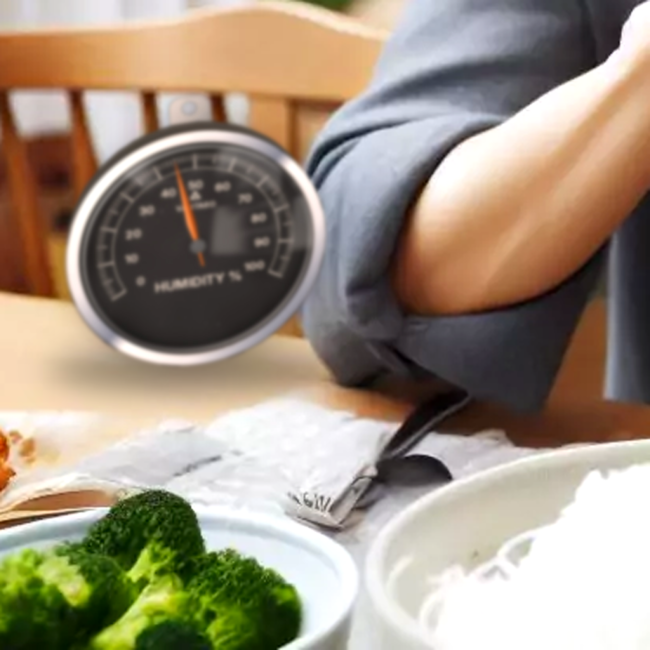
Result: 45 %
